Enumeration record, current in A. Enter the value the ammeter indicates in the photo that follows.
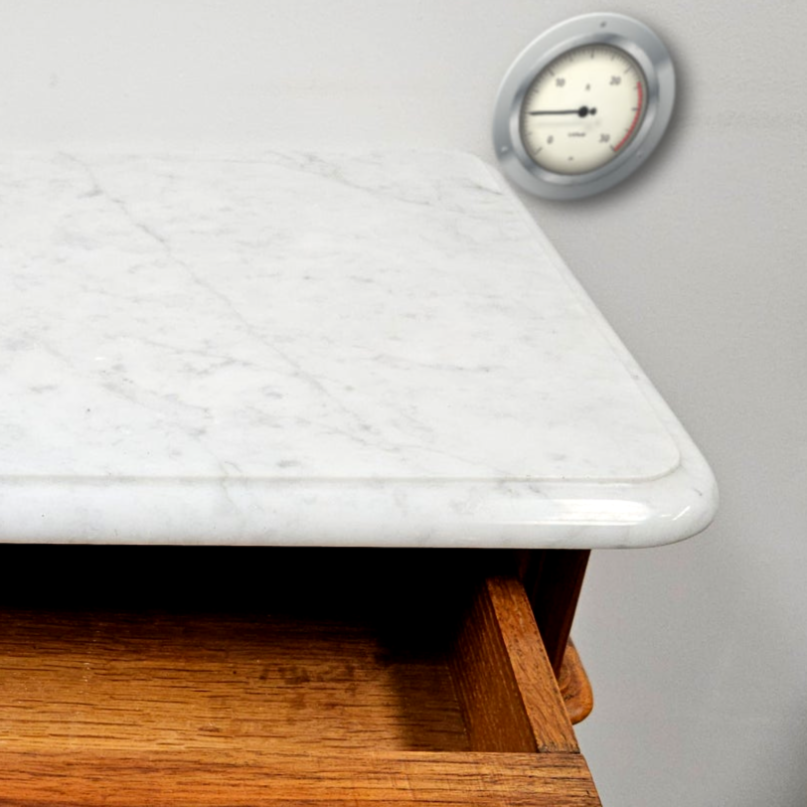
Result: 5 A
